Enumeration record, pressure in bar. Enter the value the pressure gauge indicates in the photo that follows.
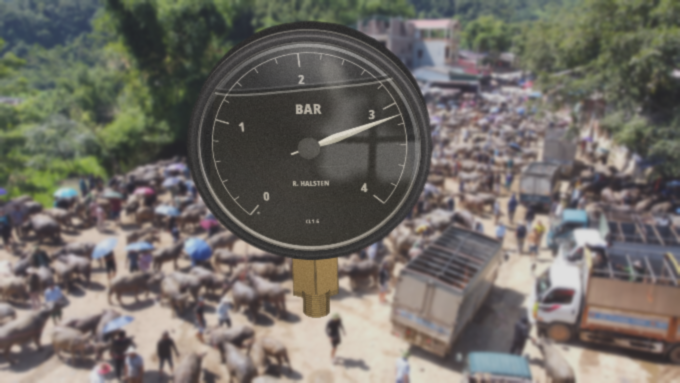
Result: 3.1 bar
